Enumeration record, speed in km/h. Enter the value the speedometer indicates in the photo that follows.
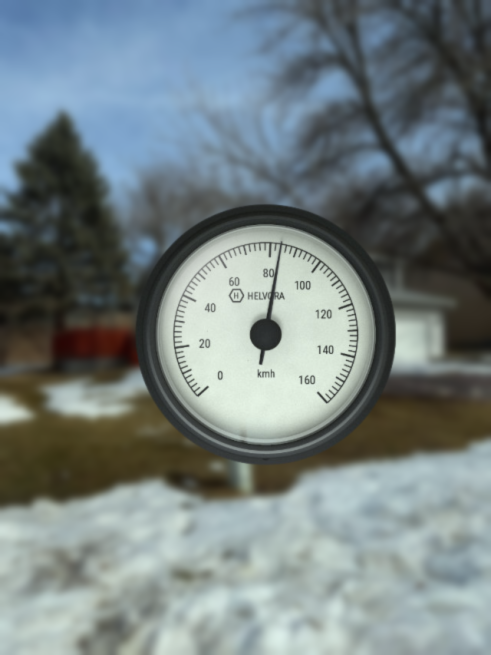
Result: 84 km/h
